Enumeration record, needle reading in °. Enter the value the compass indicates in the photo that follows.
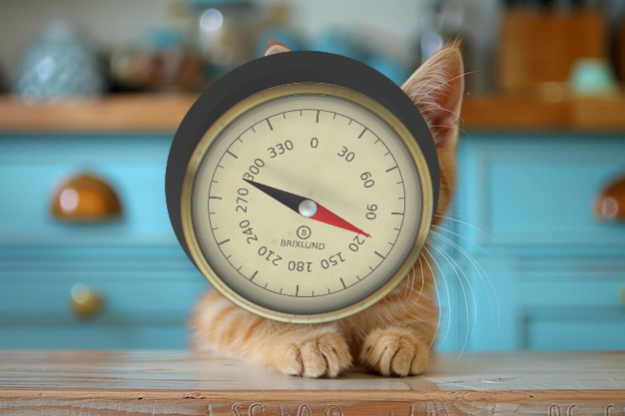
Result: 110 °
